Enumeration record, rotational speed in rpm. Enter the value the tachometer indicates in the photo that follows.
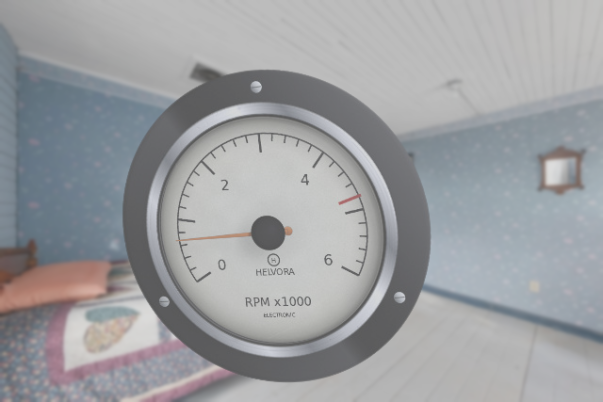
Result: 700 rpm
